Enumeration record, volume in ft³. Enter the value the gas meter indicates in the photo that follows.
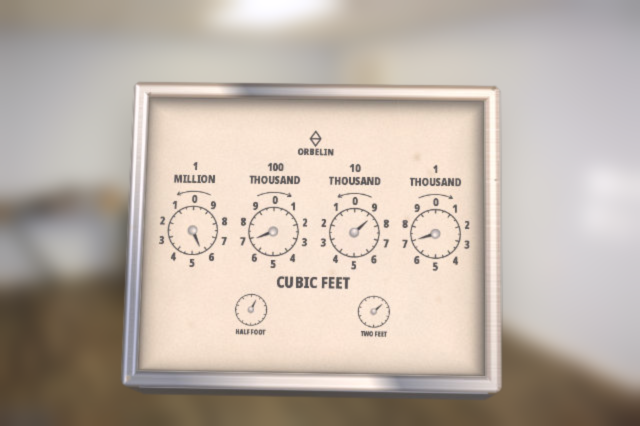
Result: 568700 ft³
